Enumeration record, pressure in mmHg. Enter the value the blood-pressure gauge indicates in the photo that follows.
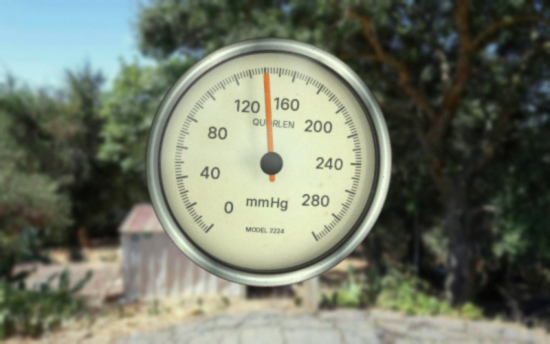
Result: 140 mmHg
